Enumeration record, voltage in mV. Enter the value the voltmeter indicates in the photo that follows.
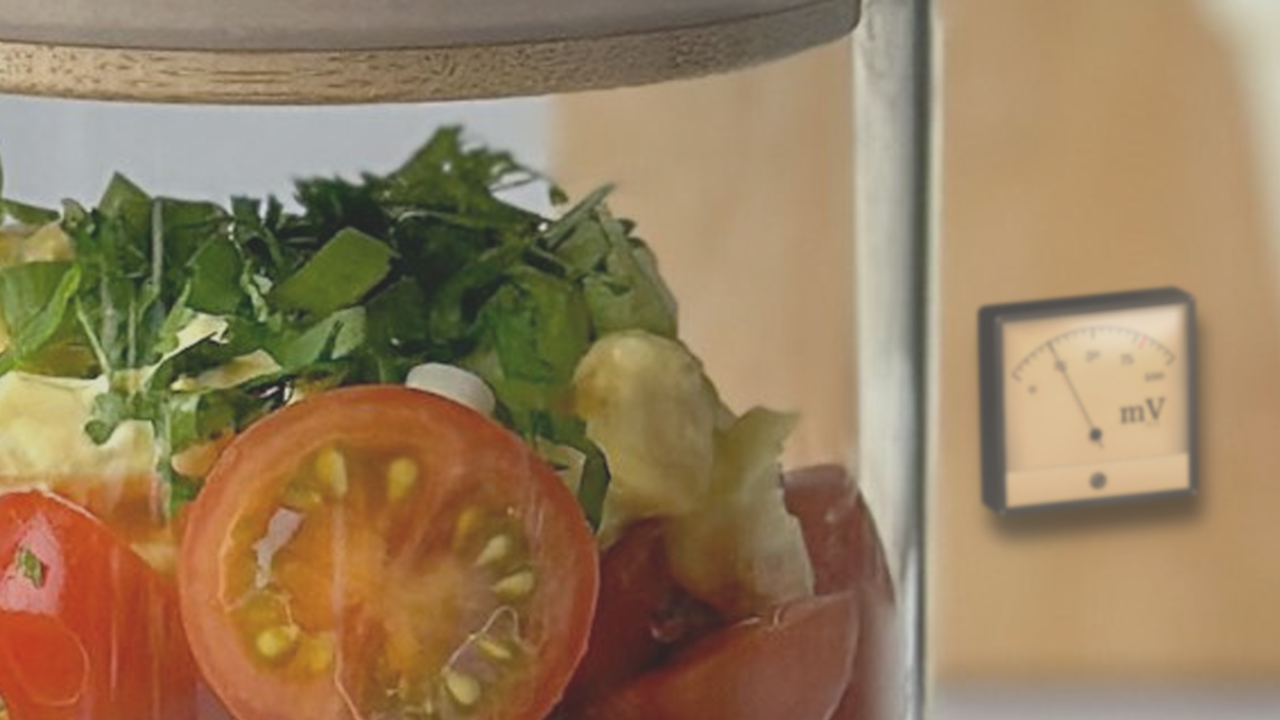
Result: 25 mV
